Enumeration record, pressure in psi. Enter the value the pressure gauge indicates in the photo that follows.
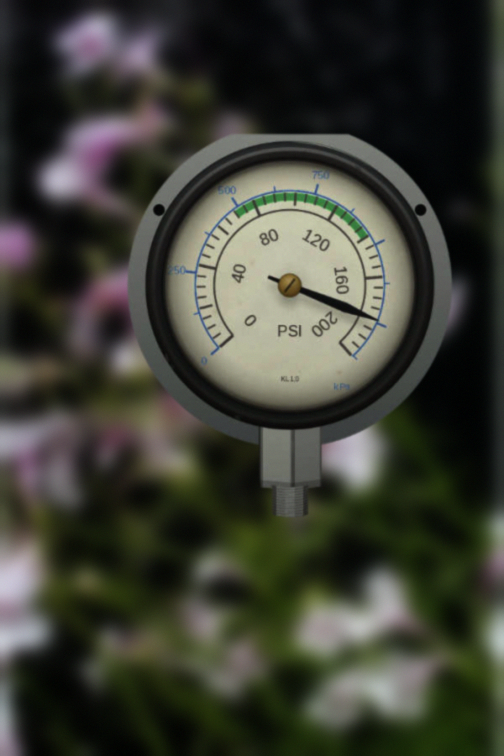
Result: 180 psi
